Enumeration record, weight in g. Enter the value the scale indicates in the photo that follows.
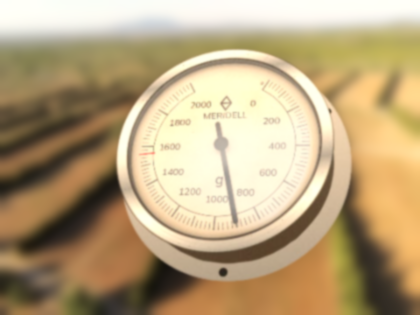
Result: 900 g
